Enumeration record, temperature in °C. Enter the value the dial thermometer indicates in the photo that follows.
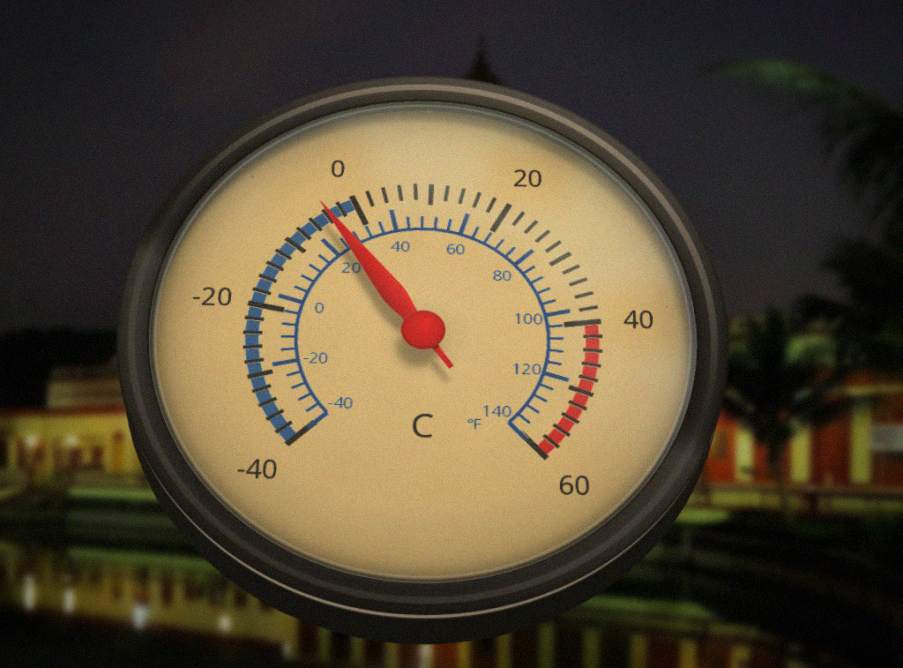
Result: -4 °C
